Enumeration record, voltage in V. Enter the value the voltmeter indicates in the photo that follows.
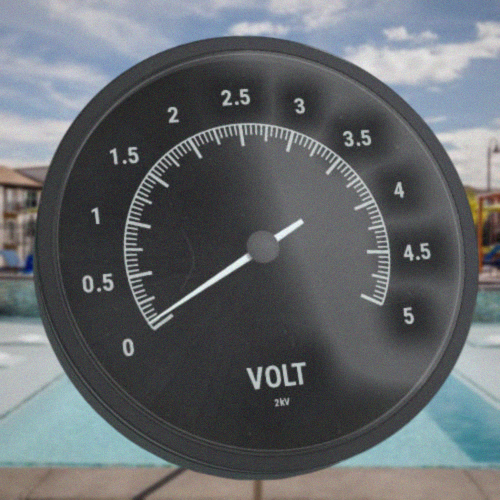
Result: 0.05 V
